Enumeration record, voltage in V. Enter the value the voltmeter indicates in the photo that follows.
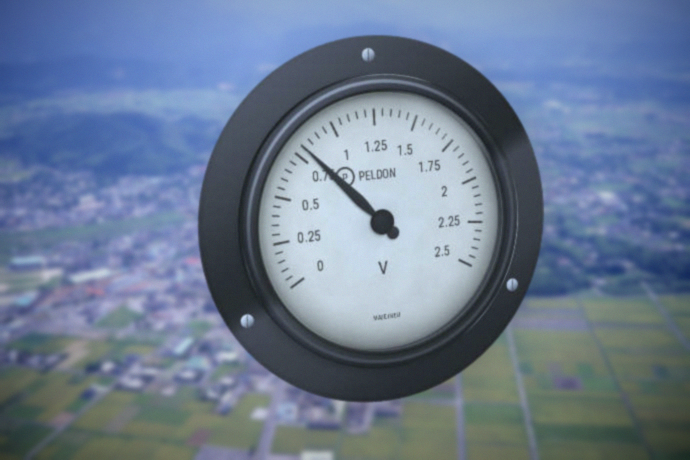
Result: 0.8 V
